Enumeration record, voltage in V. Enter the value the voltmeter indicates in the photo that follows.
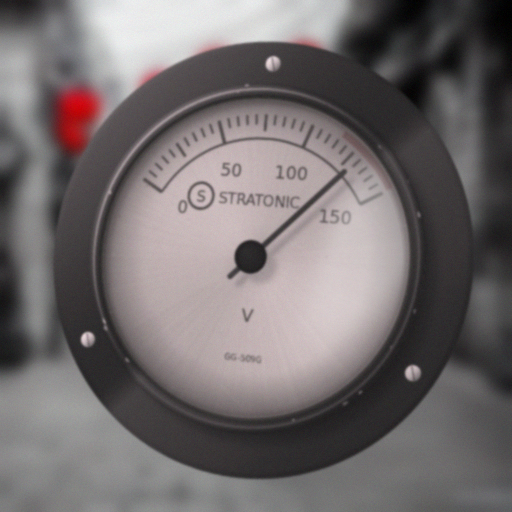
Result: 130 V
